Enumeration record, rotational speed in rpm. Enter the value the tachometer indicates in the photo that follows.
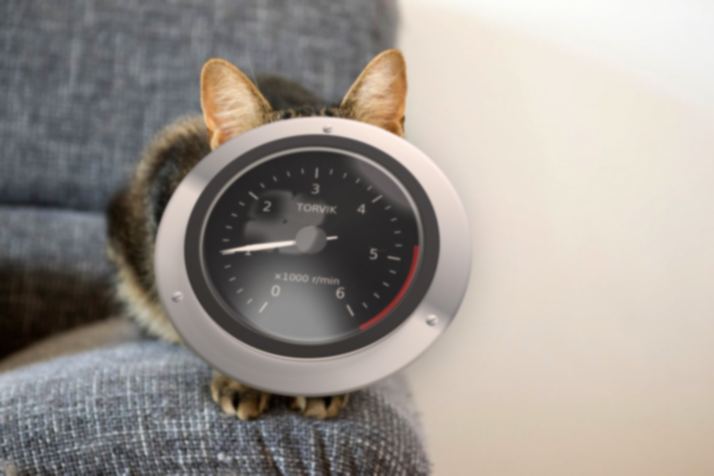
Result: 1000 rpm
